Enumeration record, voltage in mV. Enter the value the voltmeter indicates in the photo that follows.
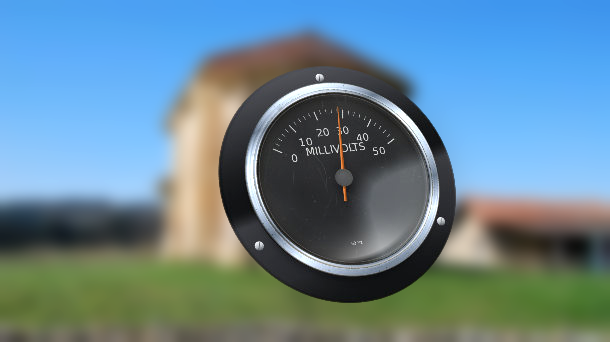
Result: 28 mV
